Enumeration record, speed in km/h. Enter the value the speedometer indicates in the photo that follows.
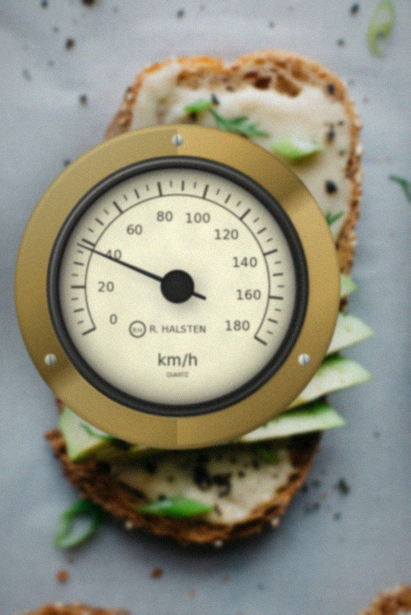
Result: 37.5 km/h
